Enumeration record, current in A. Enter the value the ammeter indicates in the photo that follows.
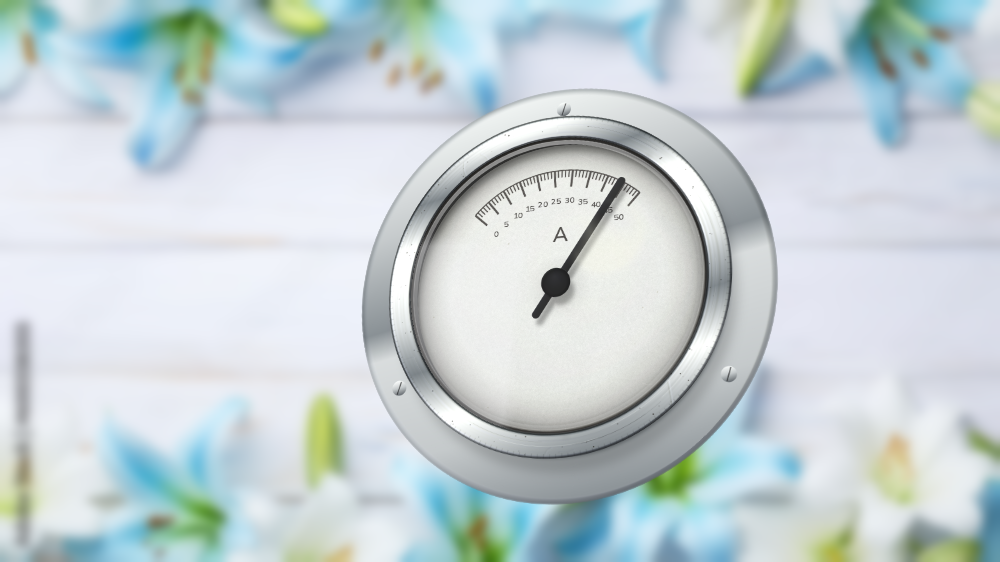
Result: 45 A
